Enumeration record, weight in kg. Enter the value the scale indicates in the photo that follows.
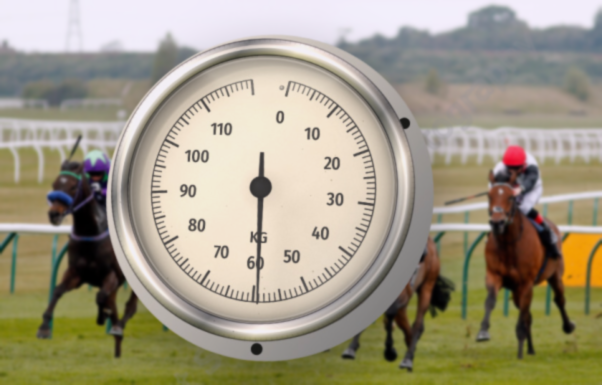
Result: 59 kg
